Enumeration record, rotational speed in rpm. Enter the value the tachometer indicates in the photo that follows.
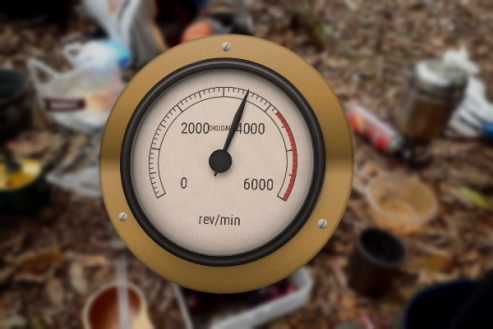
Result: 3500 rpm
